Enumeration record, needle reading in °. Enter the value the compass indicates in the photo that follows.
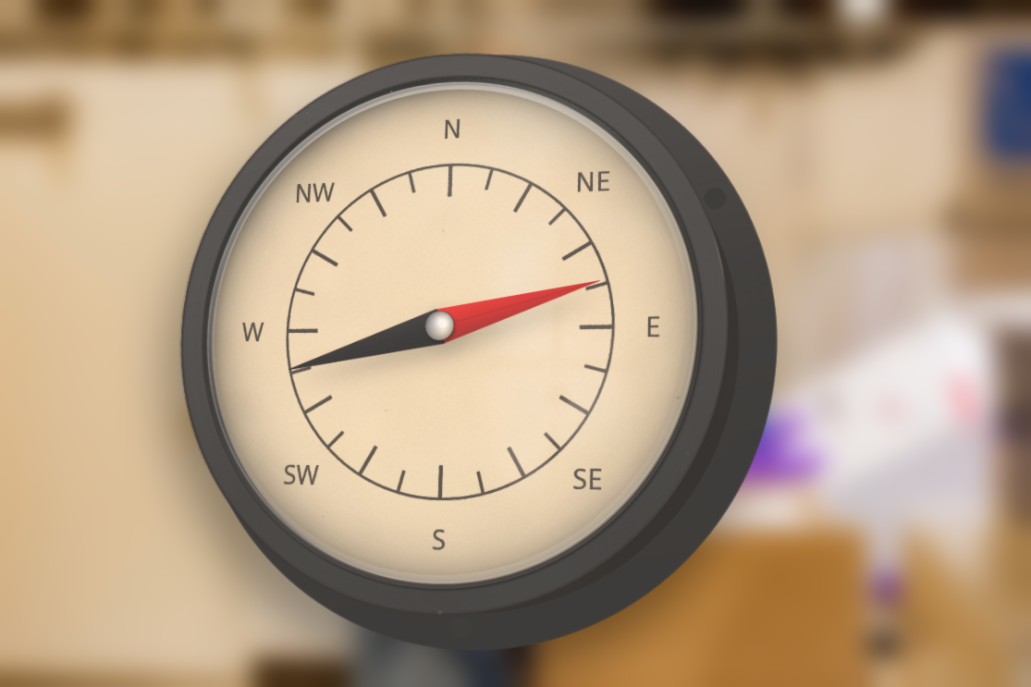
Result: 75 °
